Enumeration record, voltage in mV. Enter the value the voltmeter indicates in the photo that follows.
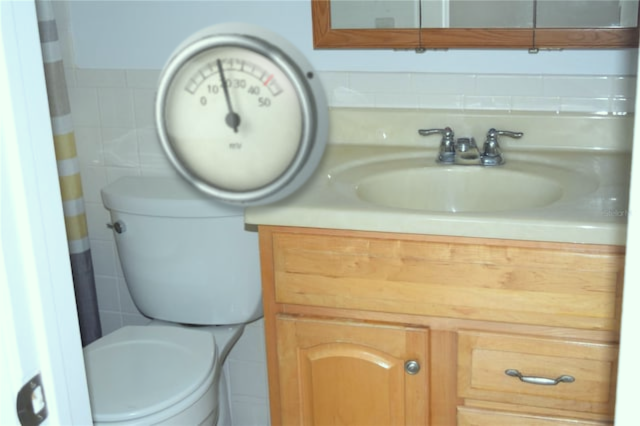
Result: 20 mV
